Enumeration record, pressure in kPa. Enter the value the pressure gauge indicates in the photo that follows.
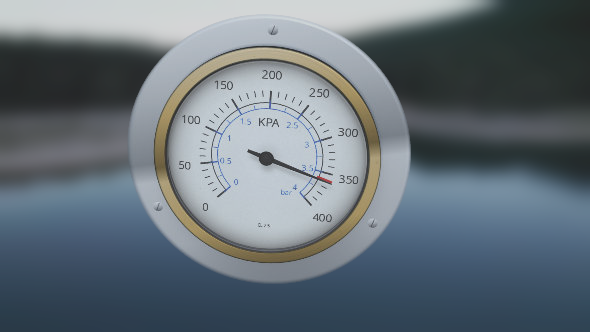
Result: 360 kPa
